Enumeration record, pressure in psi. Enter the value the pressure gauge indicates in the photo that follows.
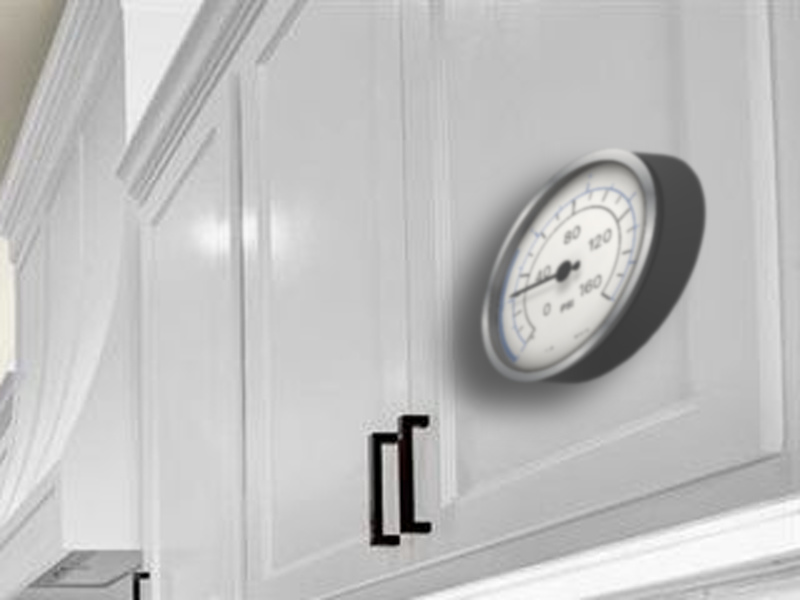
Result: 30 psi
